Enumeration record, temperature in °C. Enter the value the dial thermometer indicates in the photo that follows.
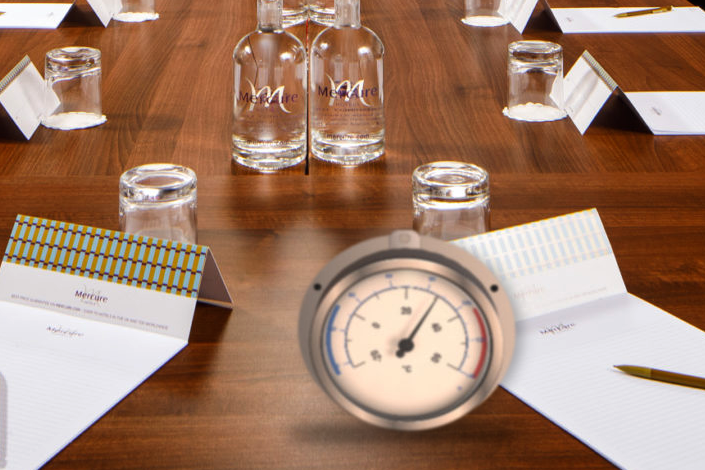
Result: 30 °C
